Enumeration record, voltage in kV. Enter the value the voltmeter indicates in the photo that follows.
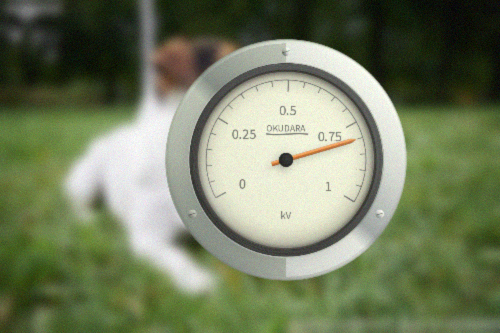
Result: 0.8 kV
